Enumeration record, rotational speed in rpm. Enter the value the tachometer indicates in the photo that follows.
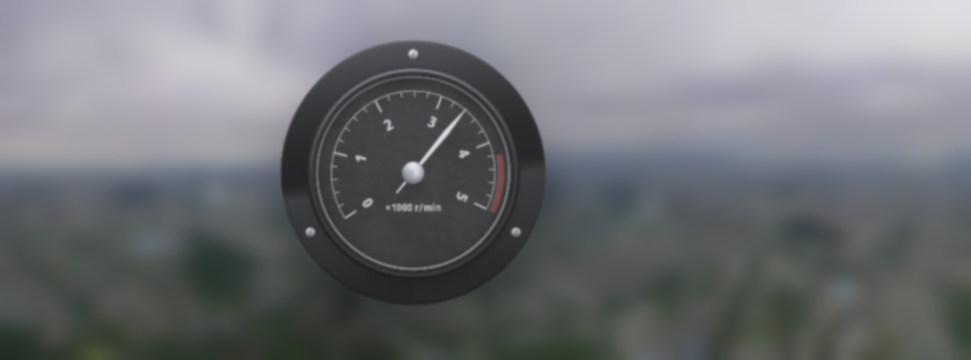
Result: 3400 rpm
